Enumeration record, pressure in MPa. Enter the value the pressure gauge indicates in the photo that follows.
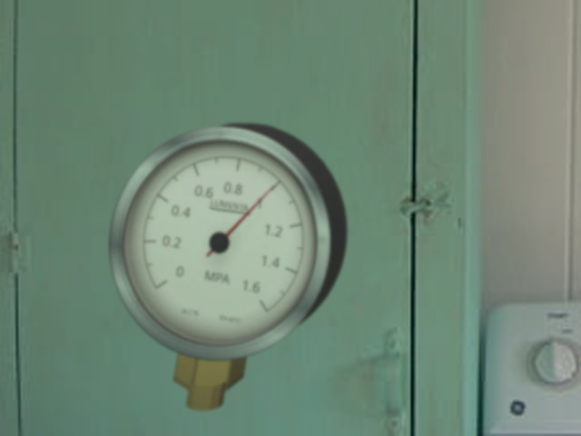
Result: 1 MPa
